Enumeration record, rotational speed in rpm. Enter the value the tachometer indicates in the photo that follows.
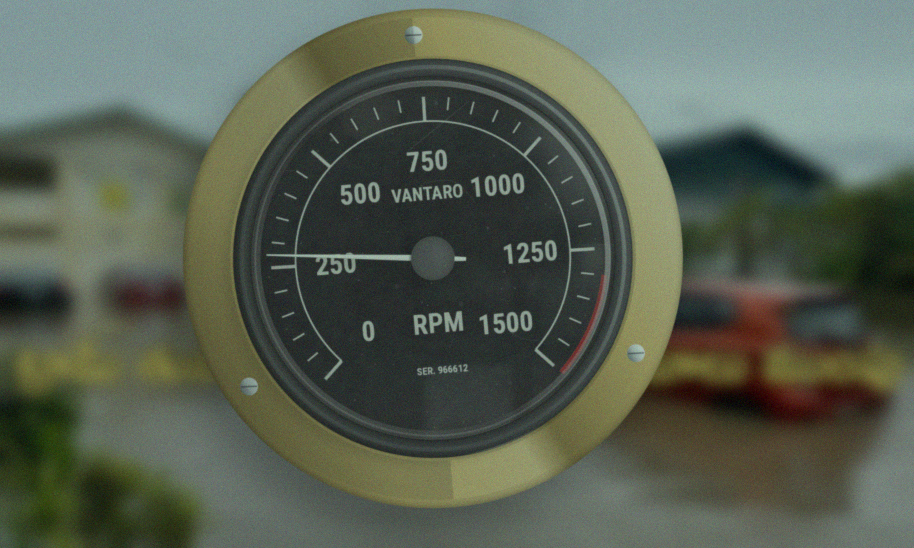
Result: 275 rpm
